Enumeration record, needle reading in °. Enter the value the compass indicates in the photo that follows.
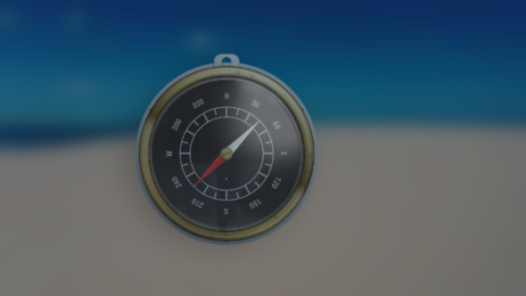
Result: 225 °
